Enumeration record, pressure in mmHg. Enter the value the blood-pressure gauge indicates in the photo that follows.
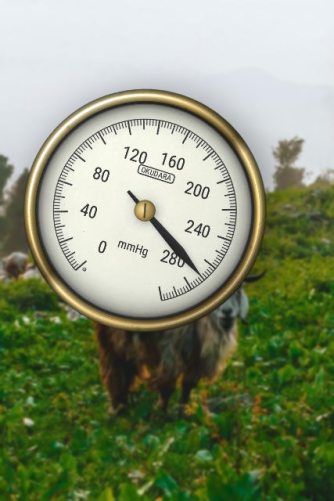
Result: 270 mmHg
